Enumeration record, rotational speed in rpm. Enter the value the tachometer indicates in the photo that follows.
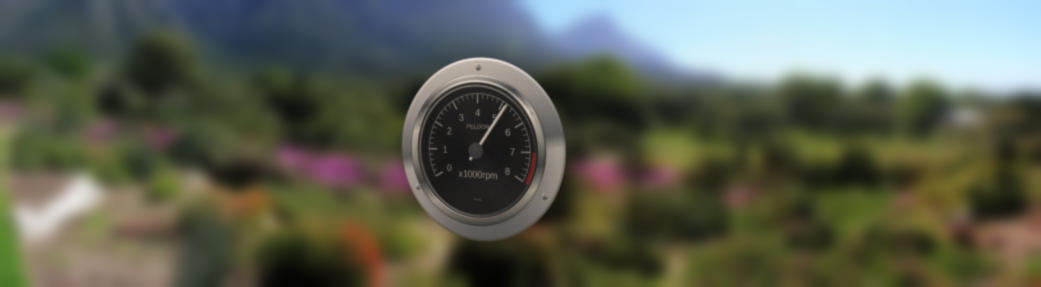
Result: 5200 rpm
